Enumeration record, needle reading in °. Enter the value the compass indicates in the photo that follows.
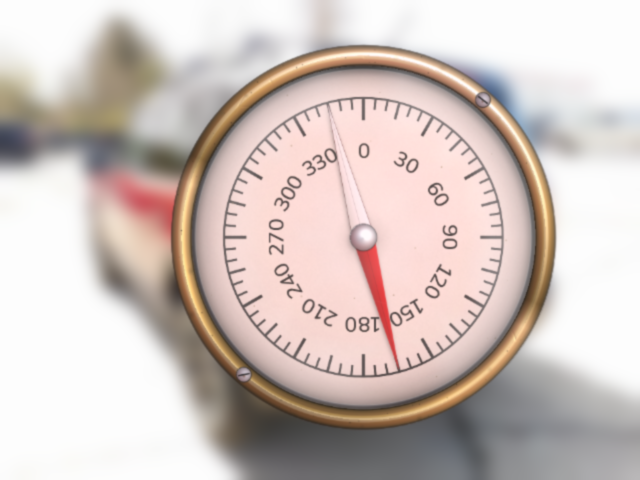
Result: 165 °
